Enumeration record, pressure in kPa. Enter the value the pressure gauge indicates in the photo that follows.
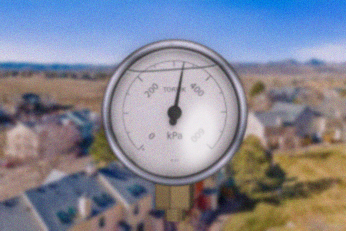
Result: 325 kPa
